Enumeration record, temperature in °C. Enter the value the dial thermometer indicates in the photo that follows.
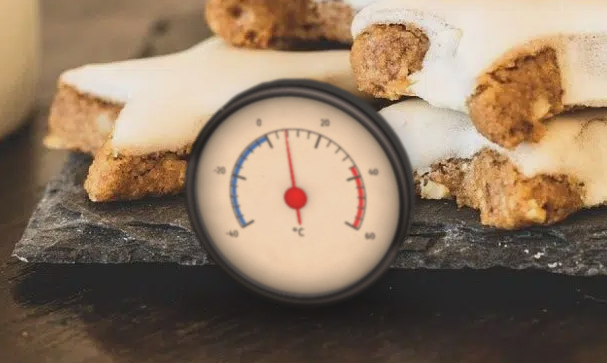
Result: 8 °C
